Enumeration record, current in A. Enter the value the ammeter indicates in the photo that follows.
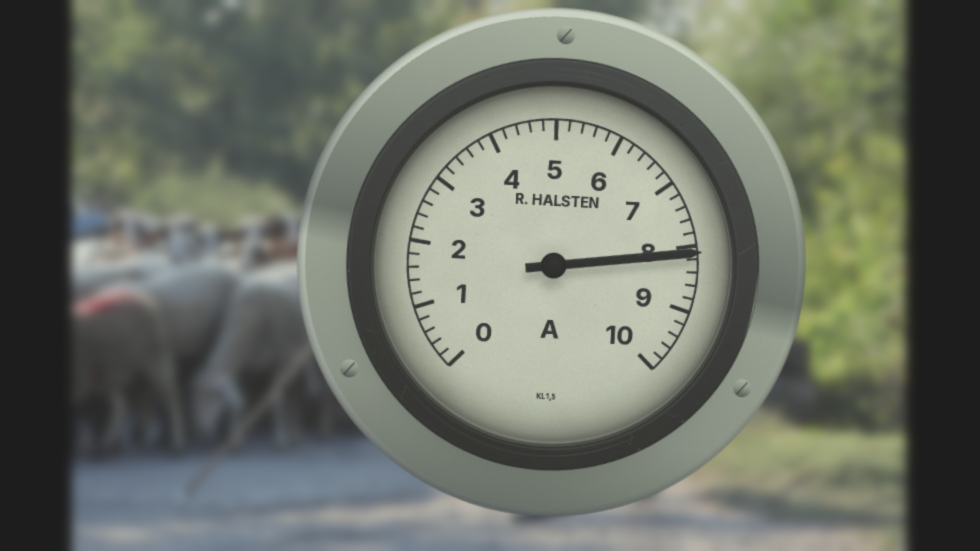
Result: 8.1 A
